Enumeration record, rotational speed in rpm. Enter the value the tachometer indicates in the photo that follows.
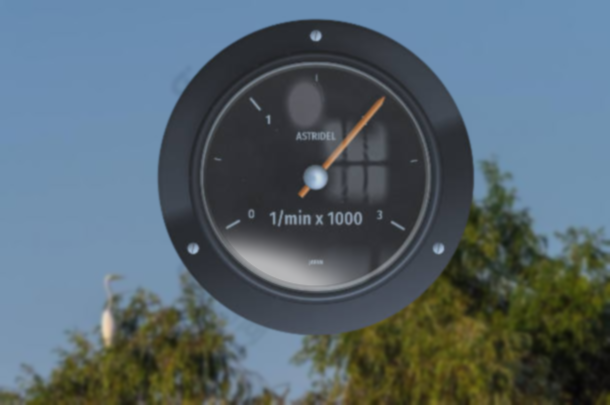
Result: 2000 rpm
